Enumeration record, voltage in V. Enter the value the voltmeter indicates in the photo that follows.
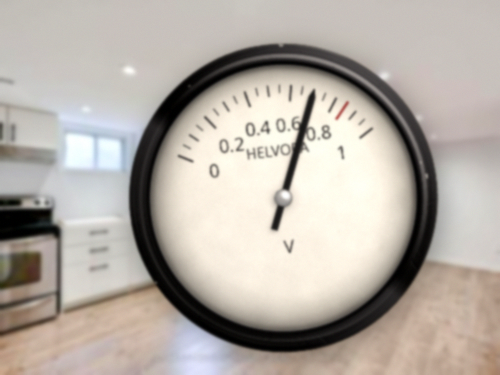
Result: 0.7 V
